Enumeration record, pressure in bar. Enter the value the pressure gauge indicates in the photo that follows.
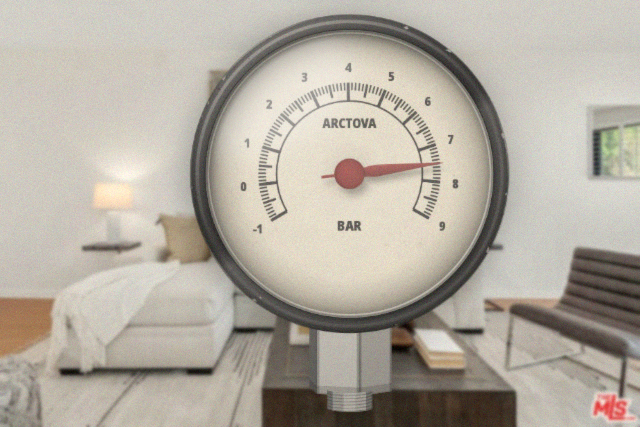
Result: 7.5 bar
